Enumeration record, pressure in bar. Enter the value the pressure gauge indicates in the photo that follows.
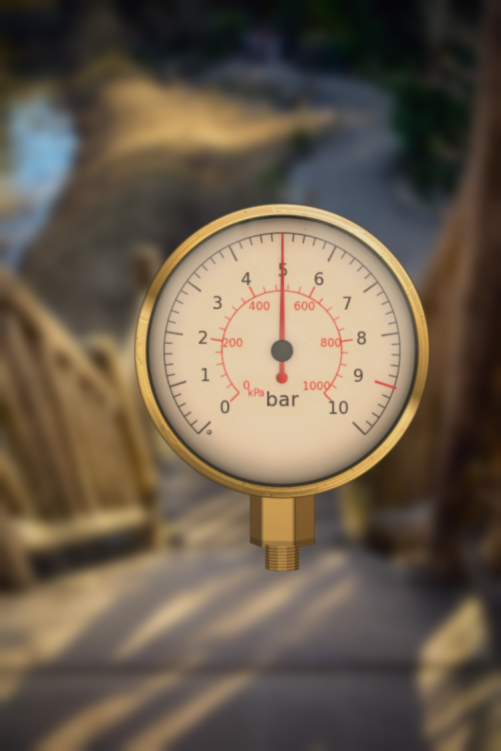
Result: 5 bar
